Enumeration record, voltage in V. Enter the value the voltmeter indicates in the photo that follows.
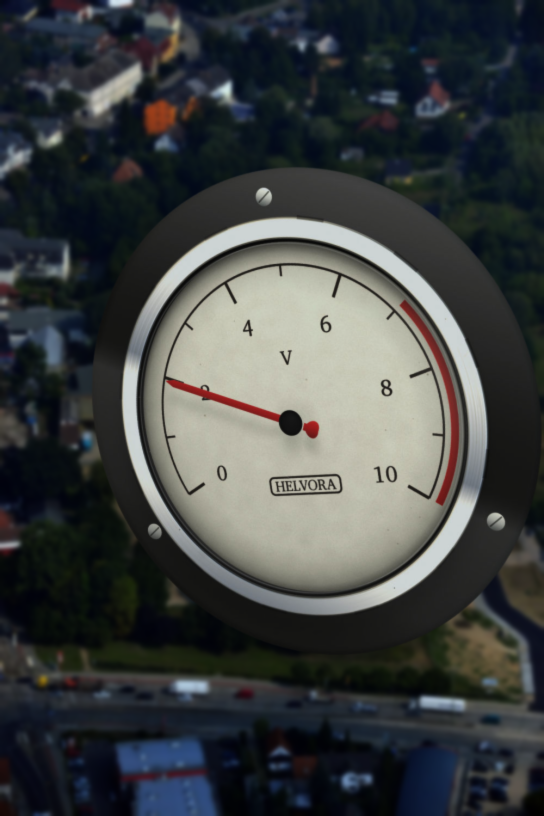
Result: 2 V
